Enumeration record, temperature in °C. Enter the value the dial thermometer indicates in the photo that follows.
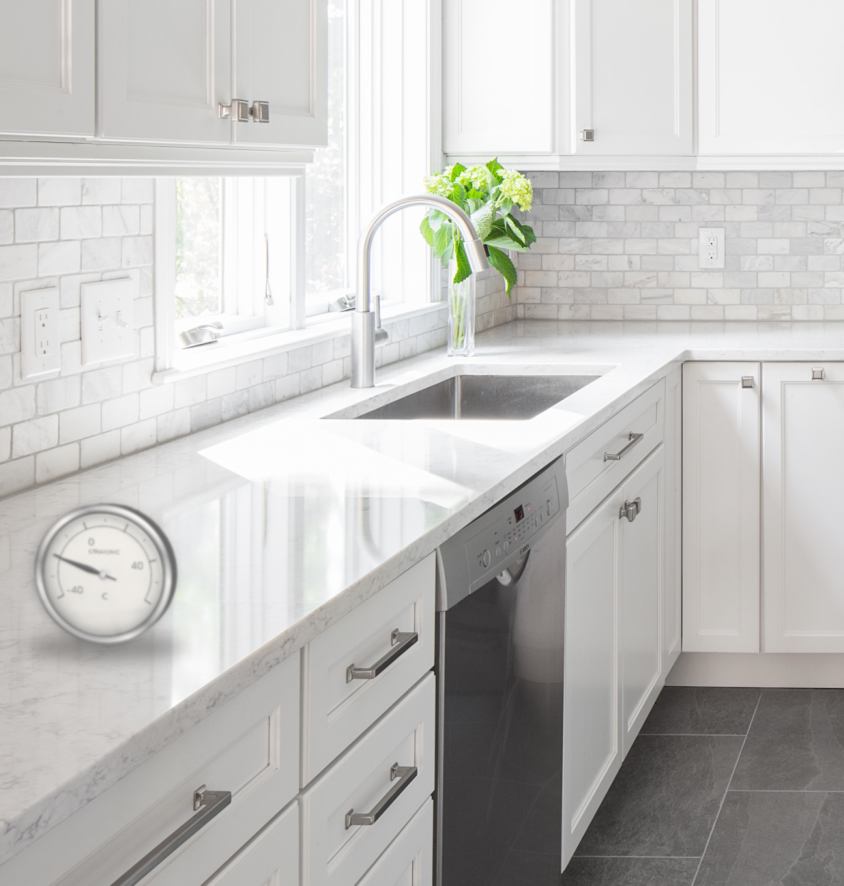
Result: -20 °C
